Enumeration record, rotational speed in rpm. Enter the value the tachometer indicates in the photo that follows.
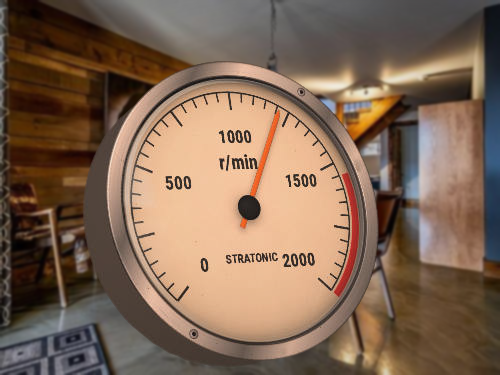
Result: 1200 rpm
